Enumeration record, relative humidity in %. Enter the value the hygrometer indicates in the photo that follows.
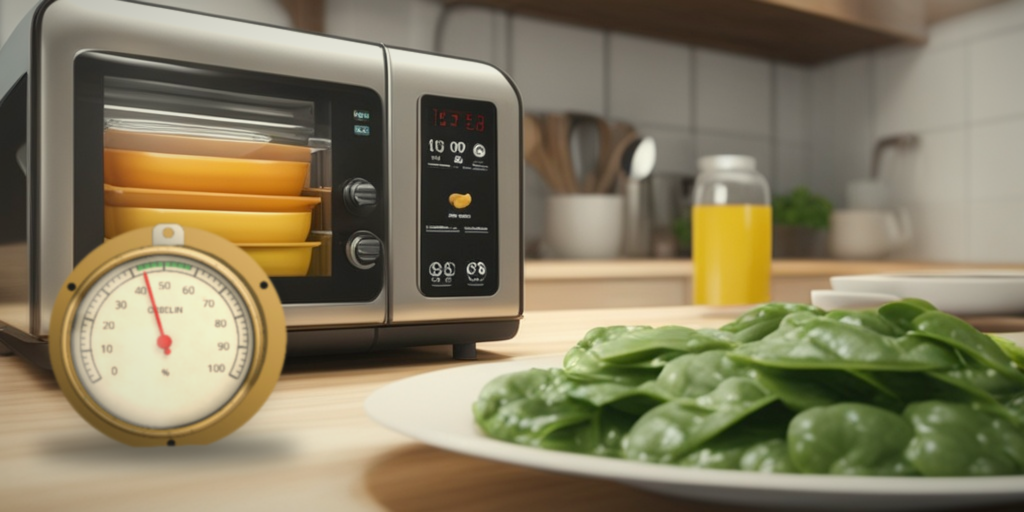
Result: 44 %
